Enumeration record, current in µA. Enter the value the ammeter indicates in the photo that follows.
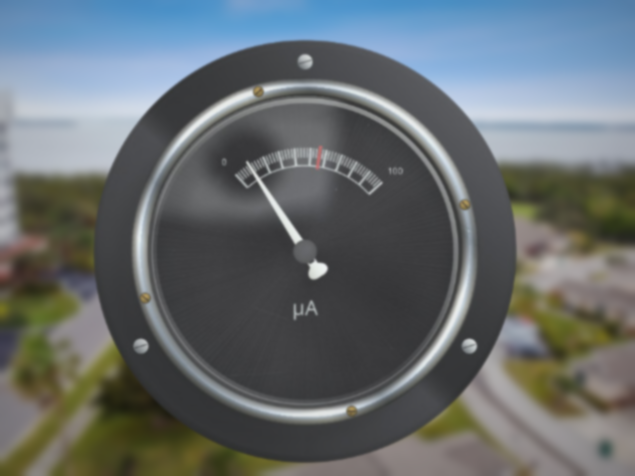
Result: 10 µA
